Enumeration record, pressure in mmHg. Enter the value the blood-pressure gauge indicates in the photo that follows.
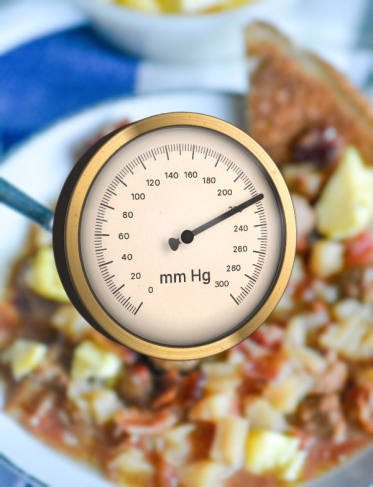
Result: 220 mmHg
